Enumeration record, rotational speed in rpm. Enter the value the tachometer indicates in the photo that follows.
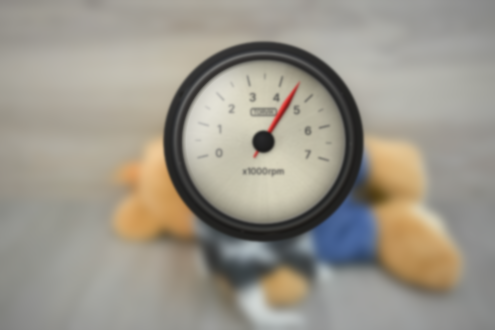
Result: 4500 rpm
